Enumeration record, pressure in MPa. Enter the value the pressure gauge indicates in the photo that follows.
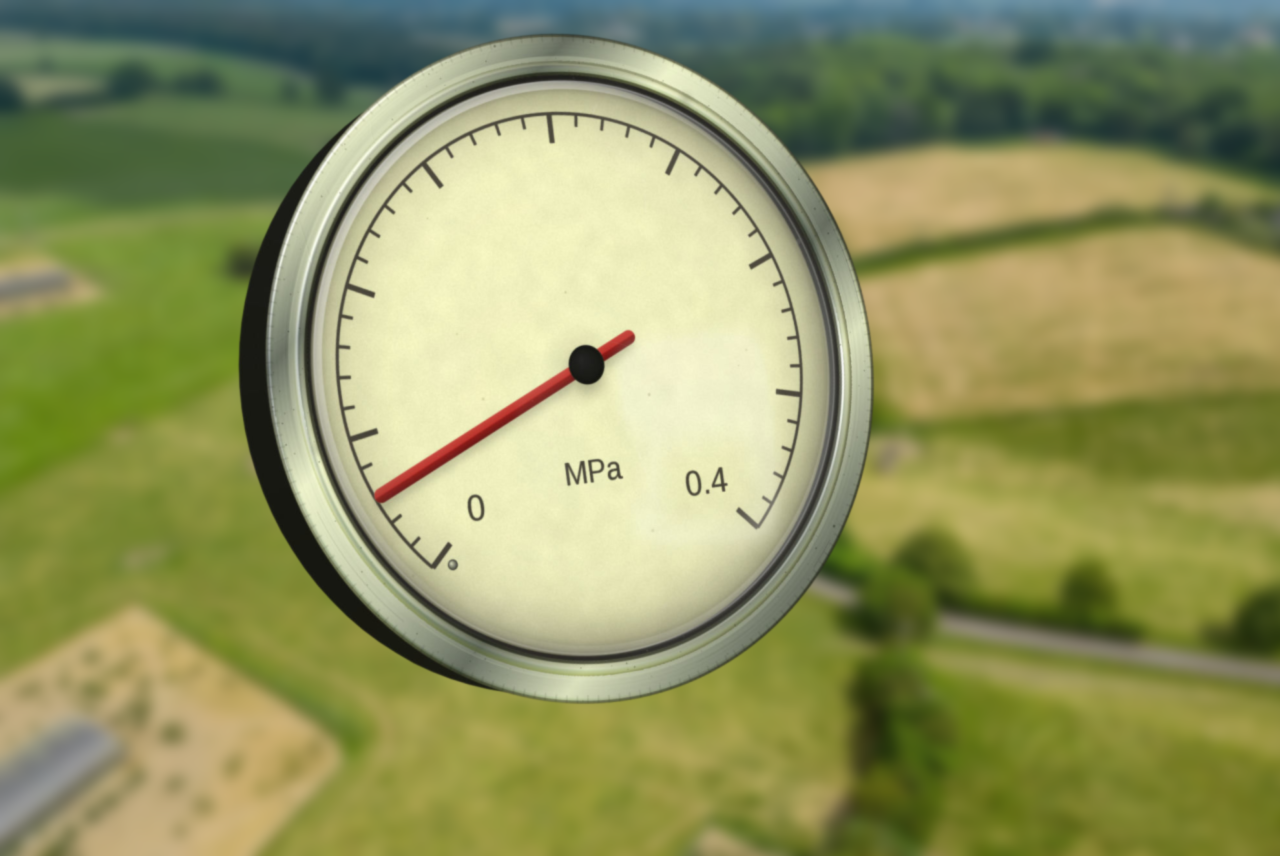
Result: 0.03 MPa
